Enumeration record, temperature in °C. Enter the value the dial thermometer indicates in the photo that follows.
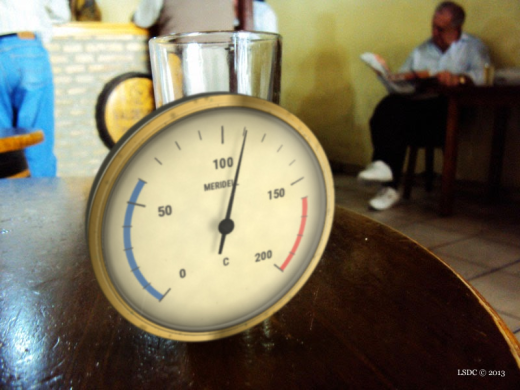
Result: 110 °C
